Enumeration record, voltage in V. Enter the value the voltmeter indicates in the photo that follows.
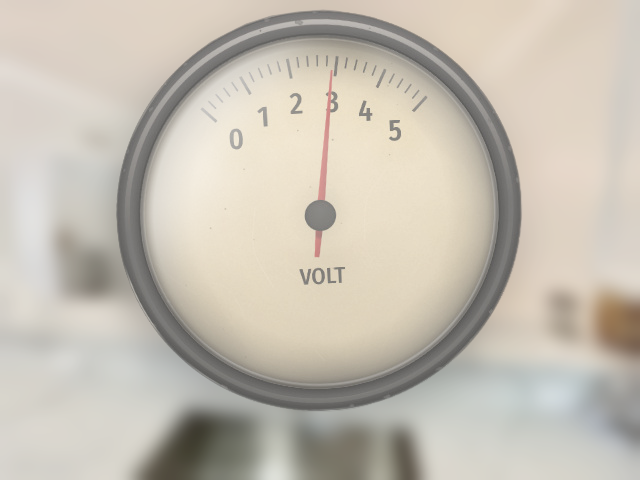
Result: 2.9 V
